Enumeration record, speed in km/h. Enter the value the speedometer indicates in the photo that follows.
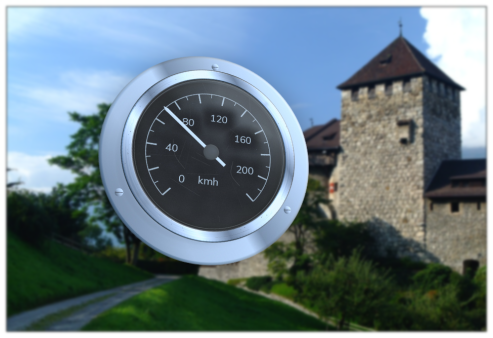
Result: 70 km/h
